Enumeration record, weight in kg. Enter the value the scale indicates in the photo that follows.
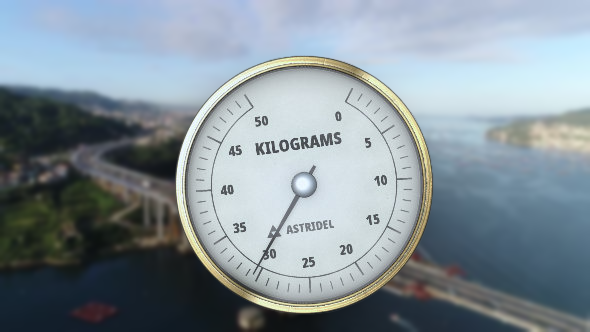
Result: 30.5 kg
